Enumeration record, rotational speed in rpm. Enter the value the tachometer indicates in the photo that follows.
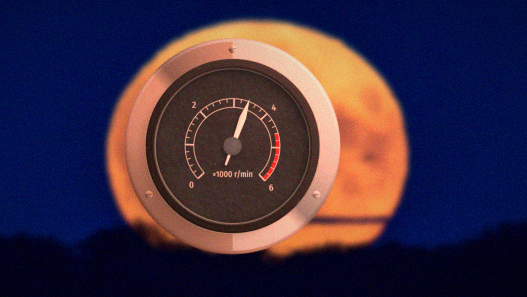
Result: 3400 rpm
